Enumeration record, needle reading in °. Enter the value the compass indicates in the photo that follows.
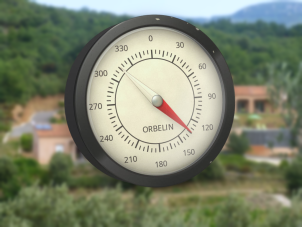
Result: 135 °
